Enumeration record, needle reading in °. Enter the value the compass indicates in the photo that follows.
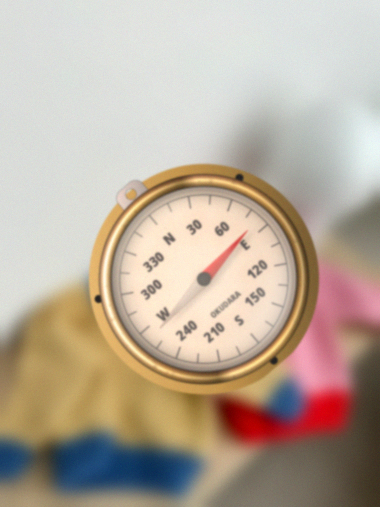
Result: 82.5 °
